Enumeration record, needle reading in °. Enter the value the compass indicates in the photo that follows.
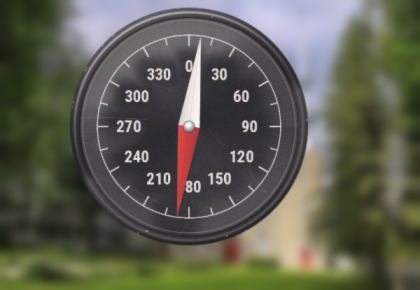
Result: 187.5 °
